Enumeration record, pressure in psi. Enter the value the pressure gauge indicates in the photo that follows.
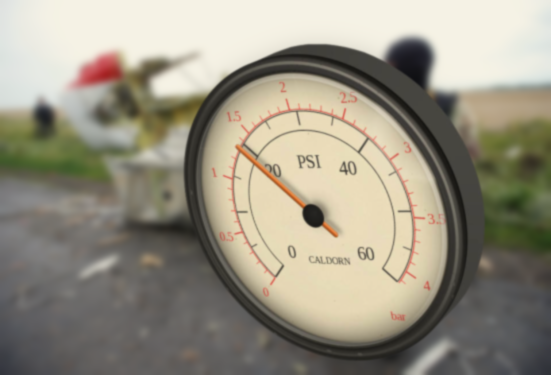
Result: 20 psi
